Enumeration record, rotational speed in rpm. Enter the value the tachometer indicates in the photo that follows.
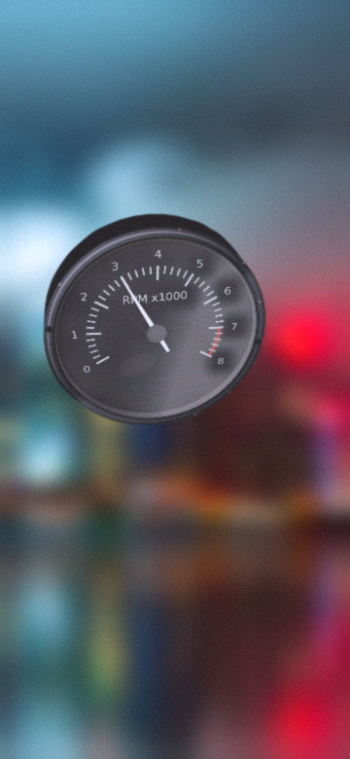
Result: 3000 rpm
